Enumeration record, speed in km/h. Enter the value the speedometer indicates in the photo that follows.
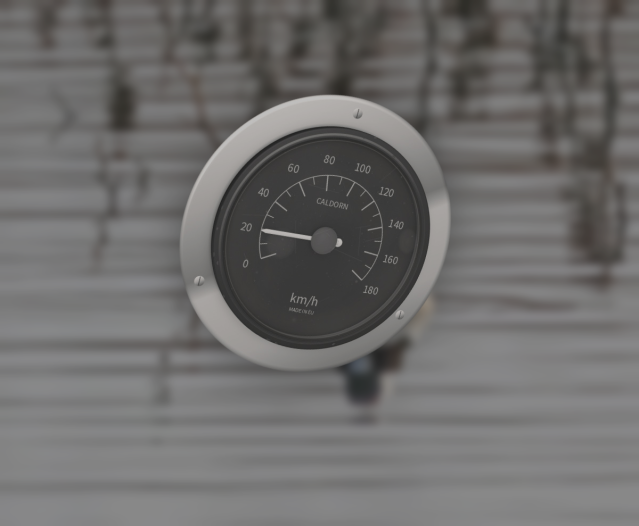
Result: 20 km/h
